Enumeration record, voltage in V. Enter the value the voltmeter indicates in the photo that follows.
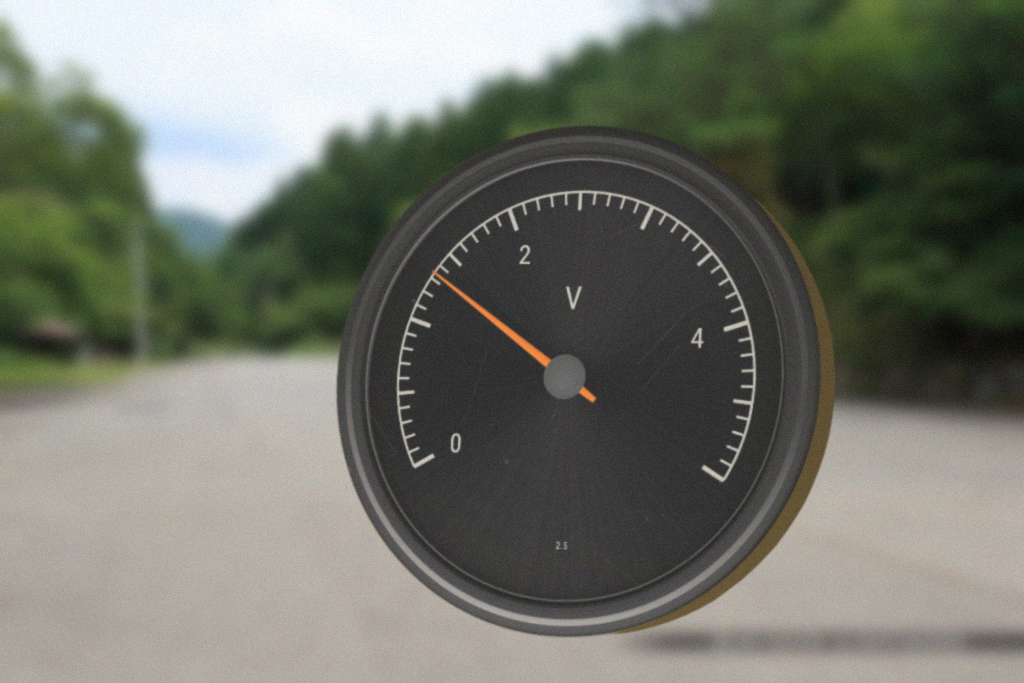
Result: 1.35 V
